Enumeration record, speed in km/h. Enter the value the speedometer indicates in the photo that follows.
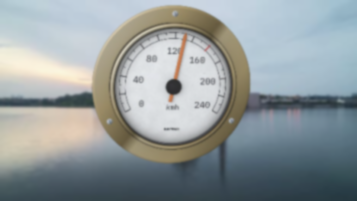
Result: 130 km/h
